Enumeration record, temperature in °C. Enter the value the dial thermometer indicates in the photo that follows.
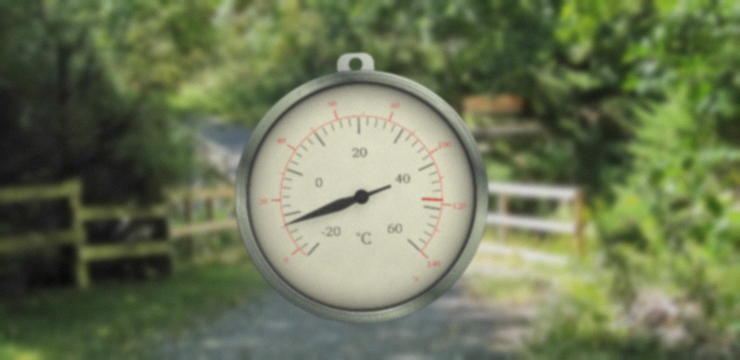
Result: -12 °C
